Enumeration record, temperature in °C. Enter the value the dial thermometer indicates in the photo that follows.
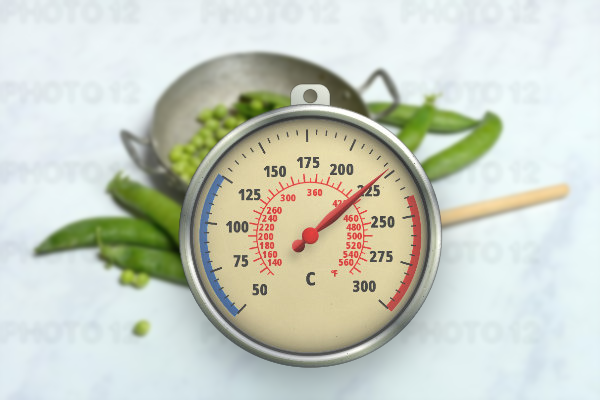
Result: 222.5 °C
